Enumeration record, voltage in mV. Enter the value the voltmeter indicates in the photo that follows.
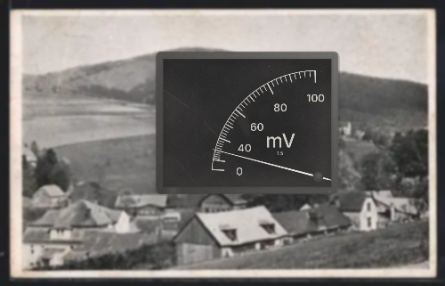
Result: 30 mV
